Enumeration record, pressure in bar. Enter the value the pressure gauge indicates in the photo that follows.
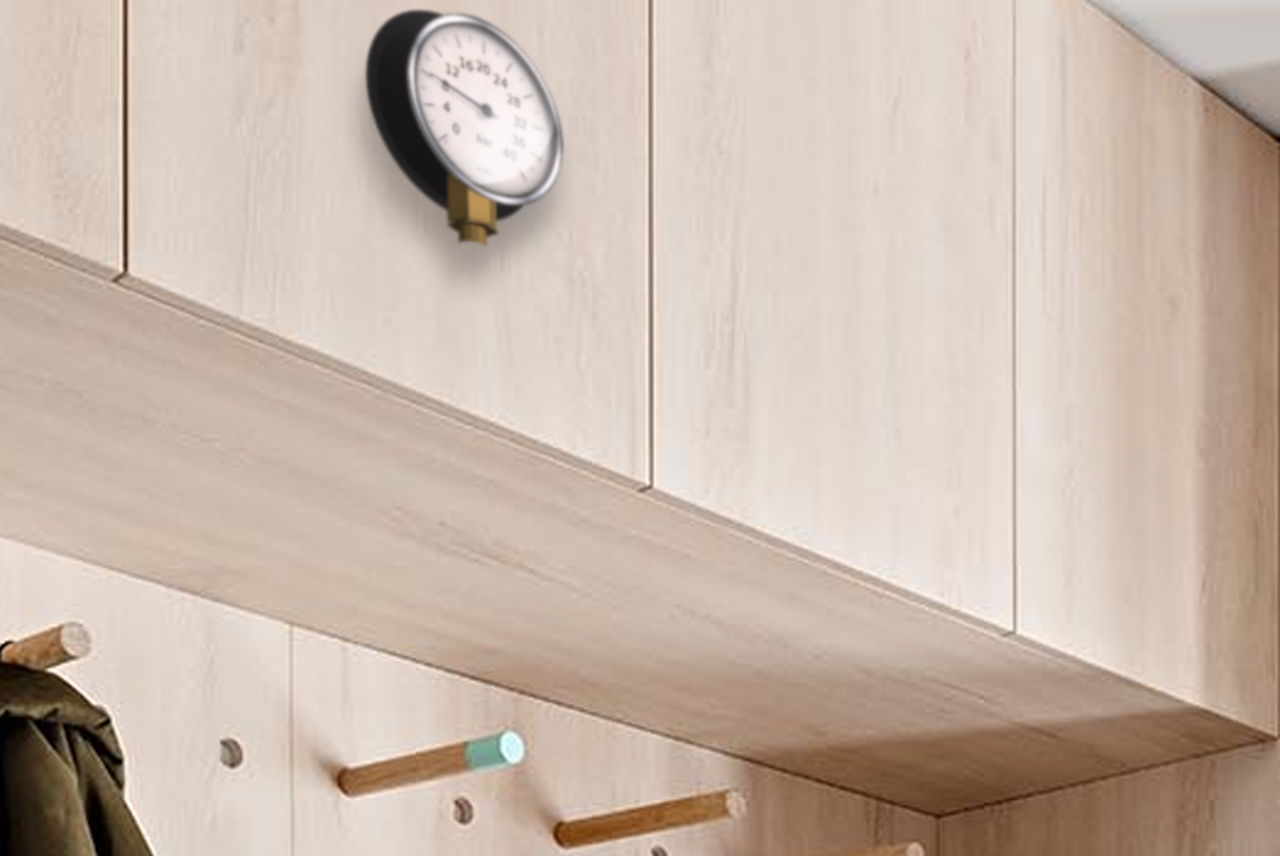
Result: 8 bar
